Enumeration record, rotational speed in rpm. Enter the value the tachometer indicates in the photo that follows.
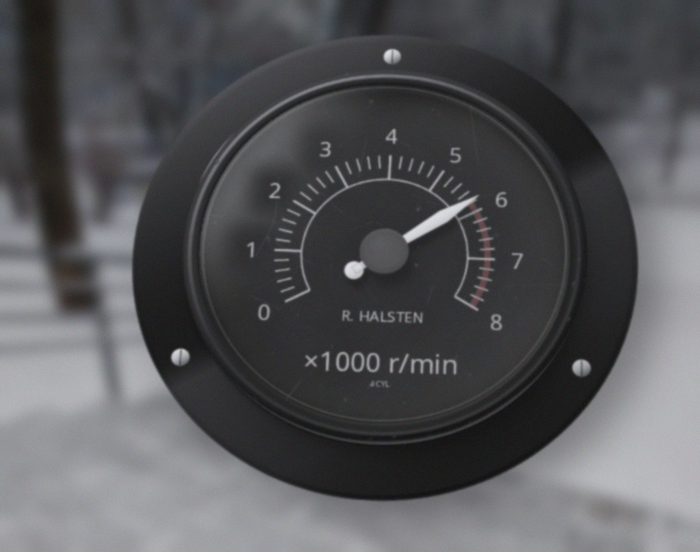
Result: 5800 rpm
